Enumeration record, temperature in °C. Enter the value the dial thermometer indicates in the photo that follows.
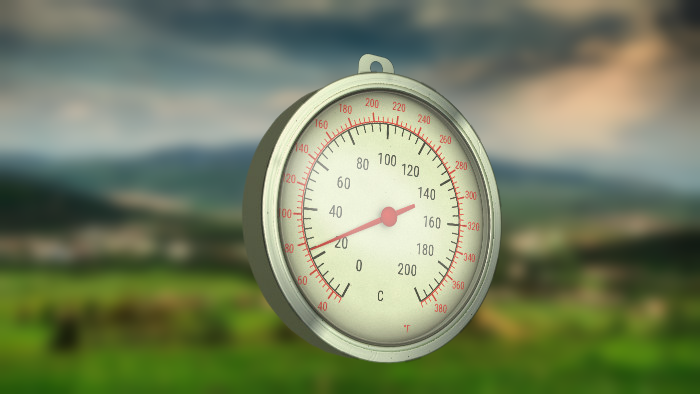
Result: 24 °C
